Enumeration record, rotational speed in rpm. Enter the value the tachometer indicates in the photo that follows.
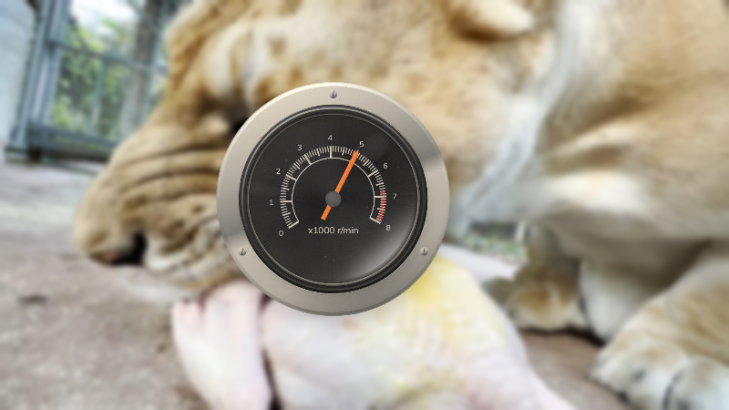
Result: 5000 rpm
